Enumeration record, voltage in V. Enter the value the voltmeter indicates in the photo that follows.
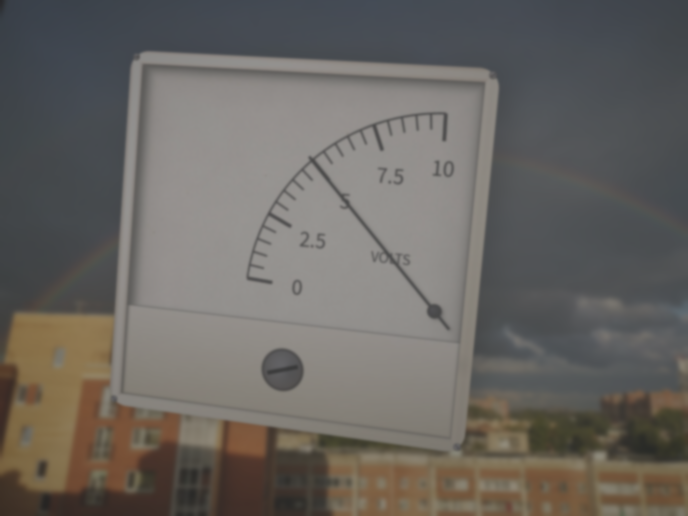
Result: 5 V
